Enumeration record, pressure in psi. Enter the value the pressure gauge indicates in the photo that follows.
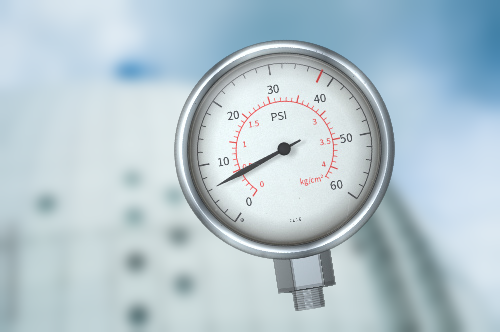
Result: 6 psi
